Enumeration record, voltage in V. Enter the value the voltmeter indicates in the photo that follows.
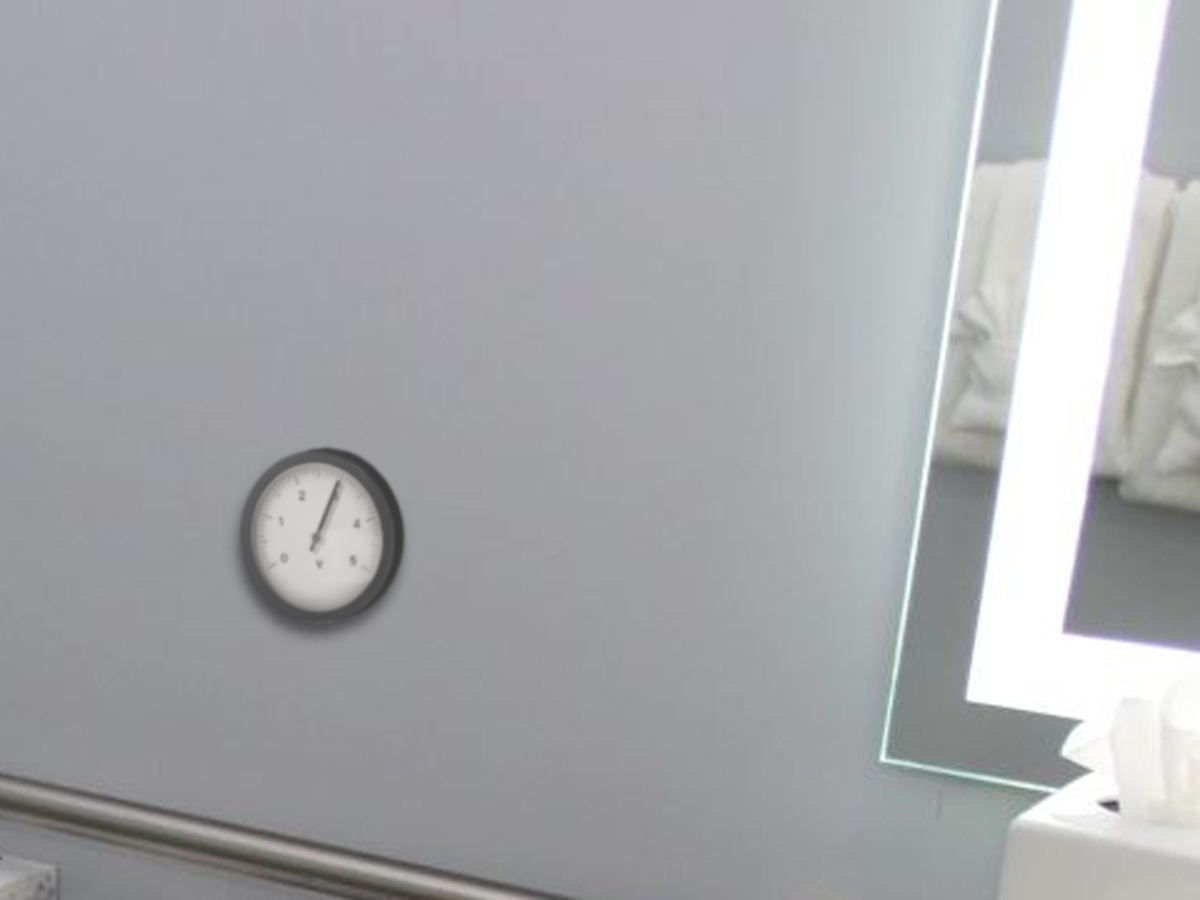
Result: 3 V
